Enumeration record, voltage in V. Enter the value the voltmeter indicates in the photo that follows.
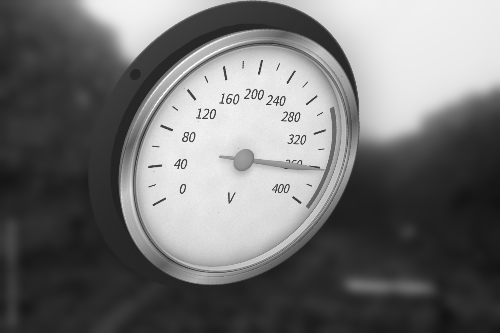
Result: 360 V
